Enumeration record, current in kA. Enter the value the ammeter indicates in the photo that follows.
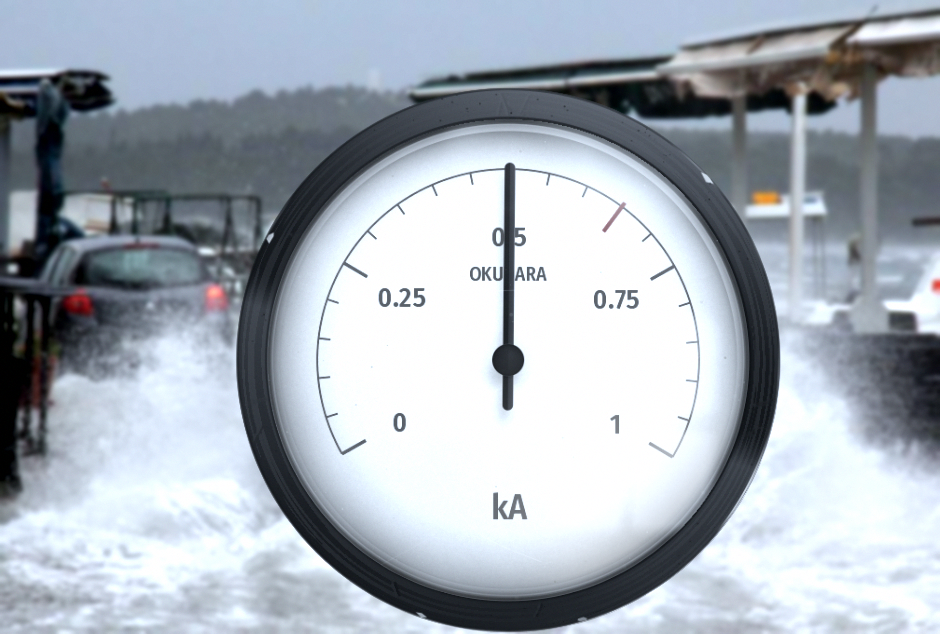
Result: 0.5 kA
